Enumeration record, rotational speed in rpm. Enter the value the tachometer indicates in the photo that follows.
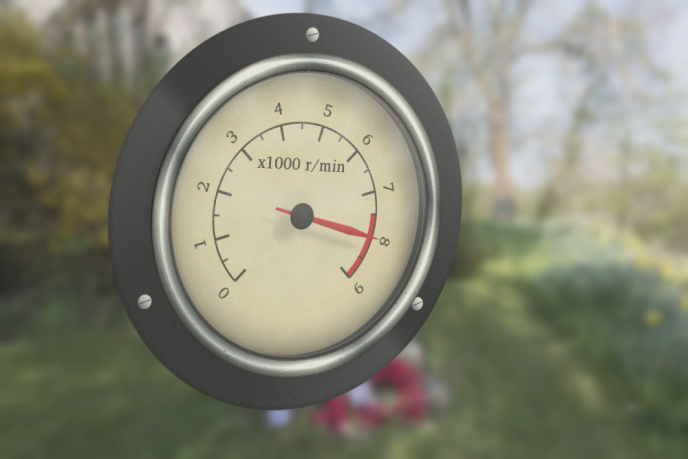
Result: 8000 rpm
